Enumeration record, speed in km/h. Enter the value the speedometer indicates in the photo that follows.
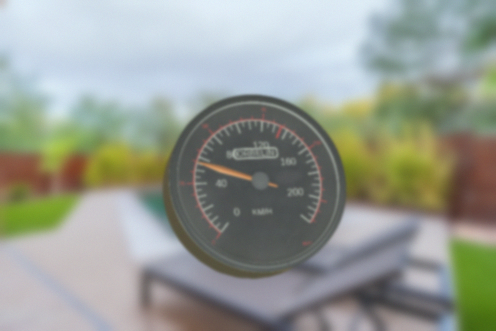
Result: 55 km/h
